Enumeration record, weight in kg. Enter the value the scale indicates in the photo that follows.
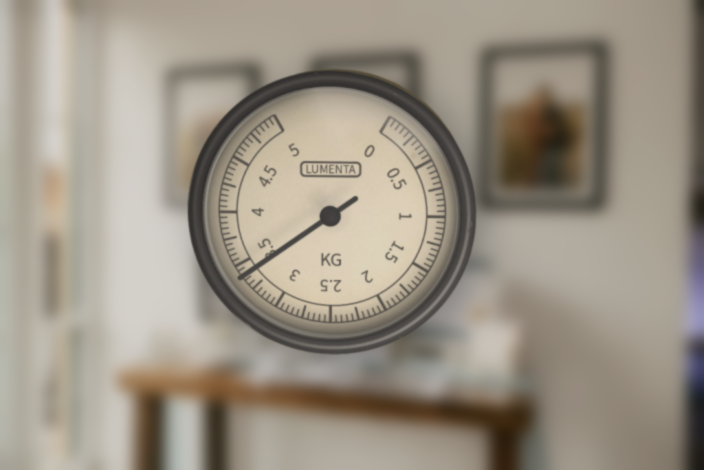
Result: 3.4 kg
